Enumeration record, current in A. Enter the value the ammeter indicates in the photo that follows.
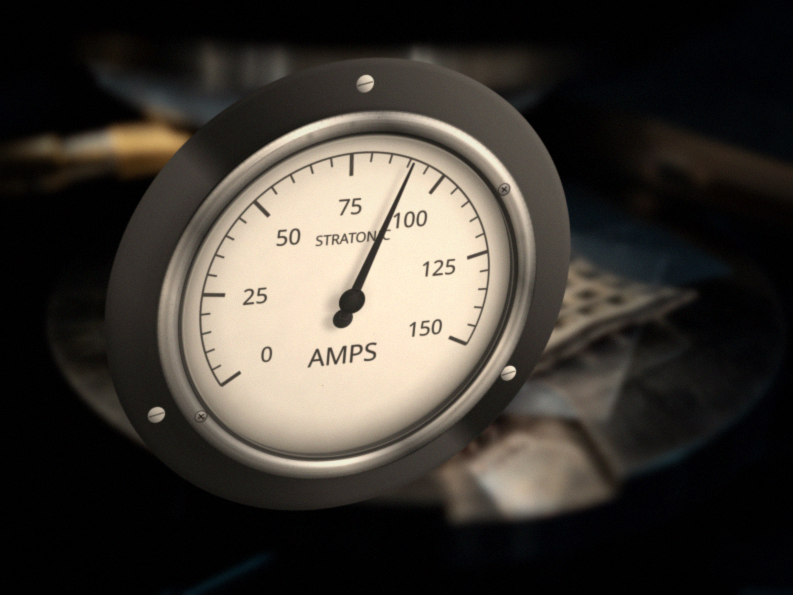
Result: 90 A
